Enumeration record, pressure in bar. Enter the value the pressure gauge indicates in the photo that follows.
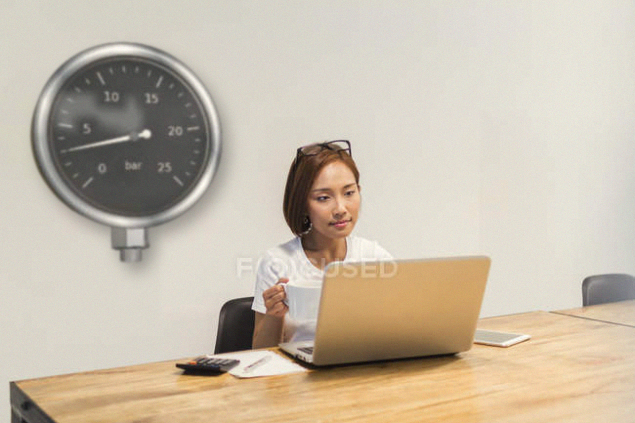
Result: 3 bar
